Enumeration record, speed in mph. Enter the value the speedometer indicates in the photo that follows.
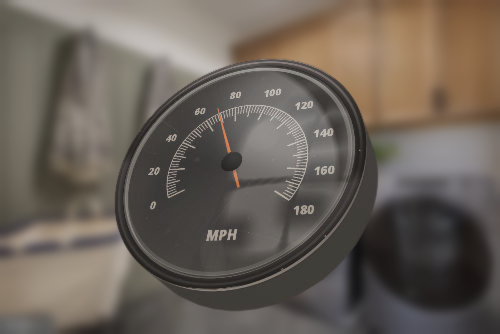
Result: 70 mph
